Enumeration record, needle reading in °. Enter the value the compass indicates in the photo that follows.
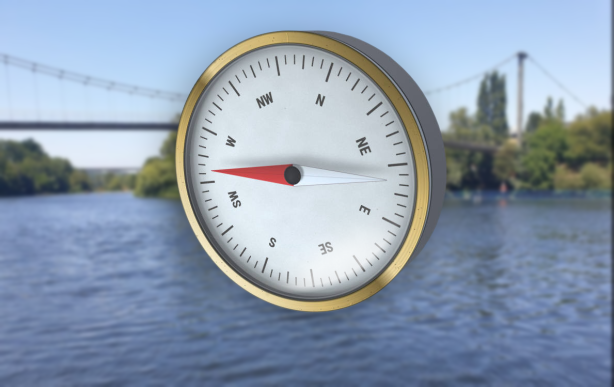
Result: 247.5 °
